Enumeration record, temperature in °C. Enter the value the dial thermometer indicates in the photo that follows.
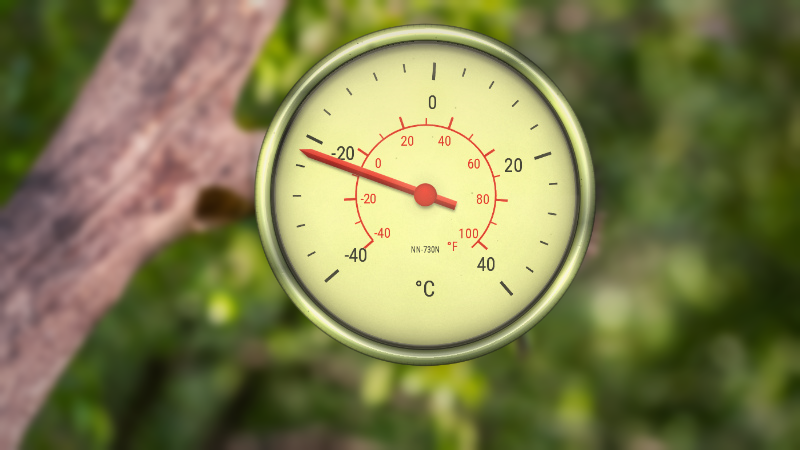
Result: -22 °C
